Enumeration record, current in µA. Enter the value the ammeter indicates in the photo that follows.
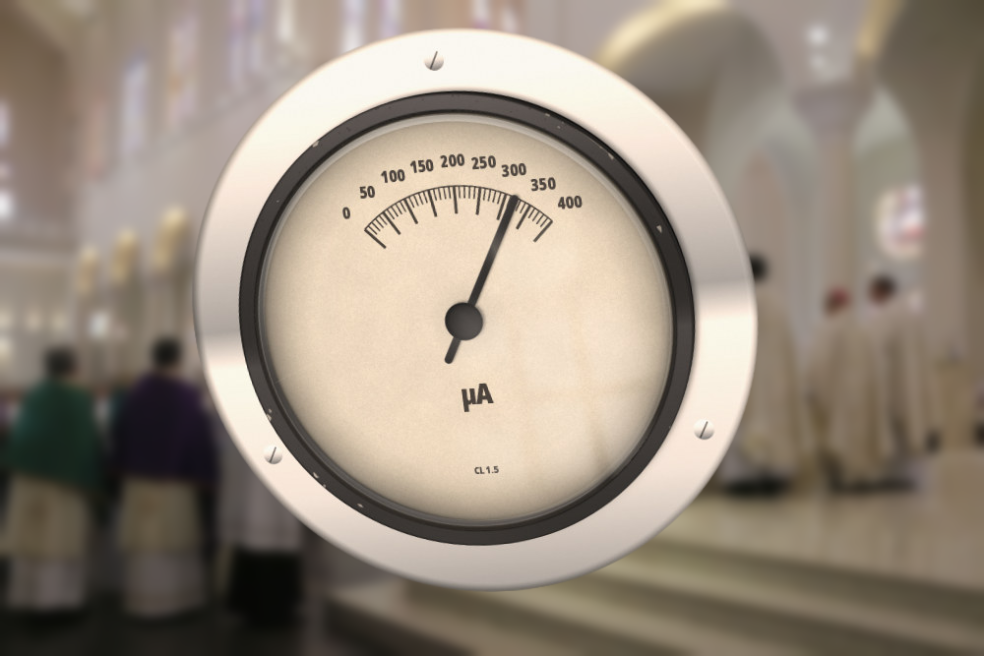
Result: 320 µA
